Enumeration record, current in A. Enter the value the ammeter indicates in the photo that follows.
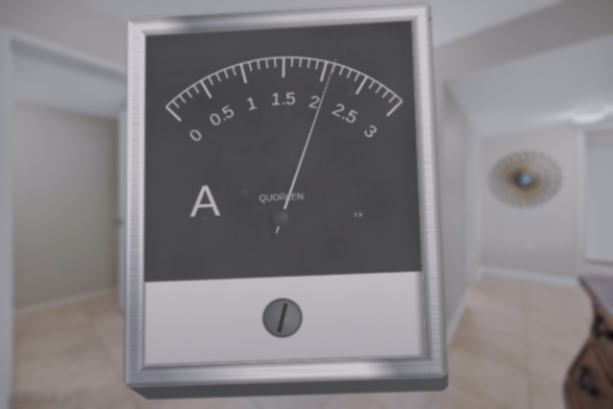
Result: 2.1 A
